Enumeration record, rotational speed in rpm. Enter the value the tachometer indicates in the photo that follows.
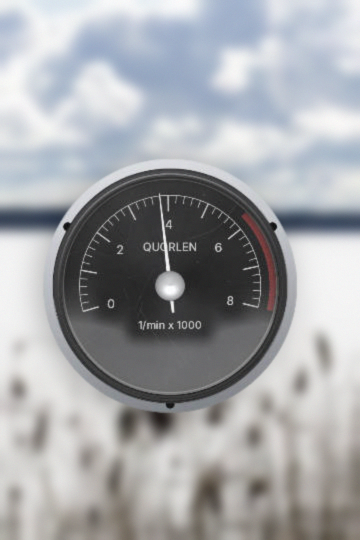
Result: 3800 rpm
